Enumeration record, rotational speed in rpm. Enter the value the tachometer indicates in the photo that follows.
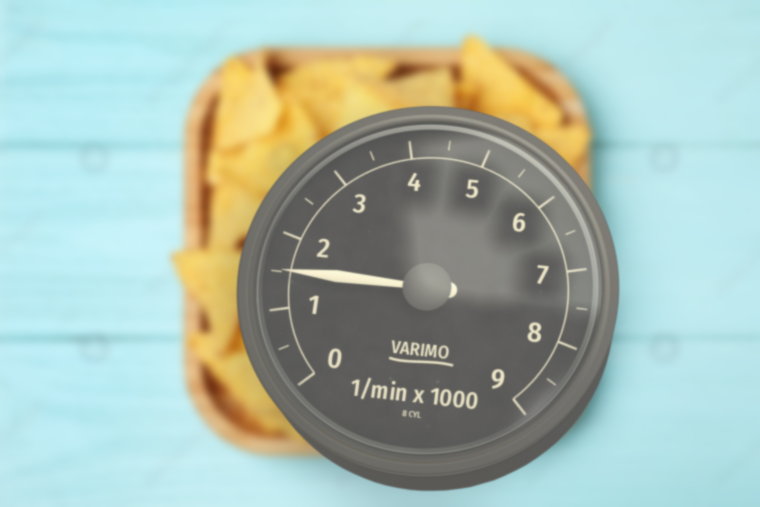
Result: 1500 rpm
